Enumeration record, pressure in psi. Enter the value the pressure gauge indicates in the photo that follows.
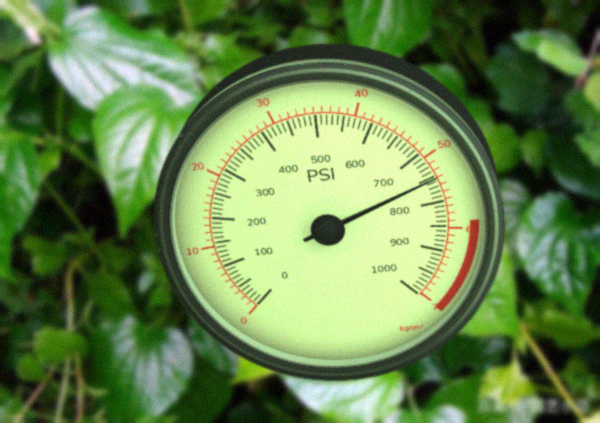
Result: 750 psi
